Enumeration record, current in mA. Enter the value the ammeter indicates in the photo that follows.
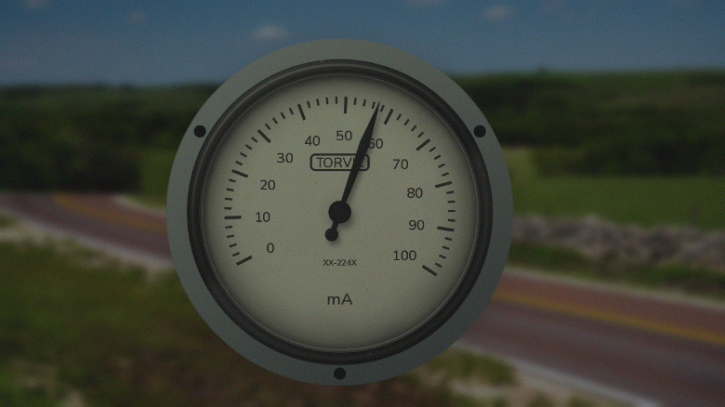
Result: 57 mA
